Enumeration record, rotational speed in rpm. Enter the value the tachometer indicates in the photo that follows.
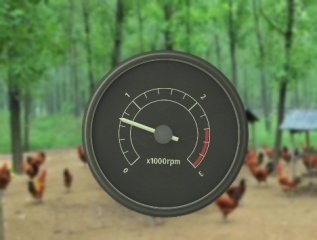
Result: 700 rpm
